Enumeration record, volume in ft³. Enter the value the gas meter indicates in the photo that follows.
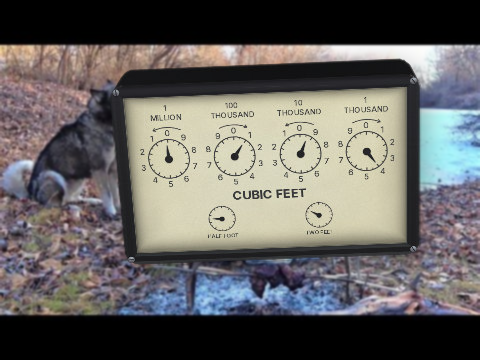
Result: 9400 ft³
